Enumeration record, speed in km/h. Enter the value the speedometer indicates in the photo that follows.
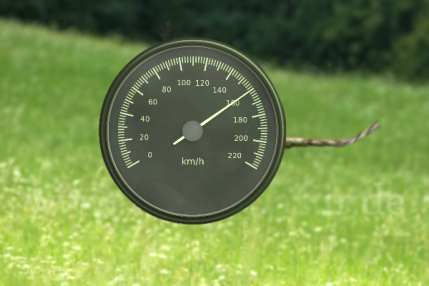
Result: 160 km/h
